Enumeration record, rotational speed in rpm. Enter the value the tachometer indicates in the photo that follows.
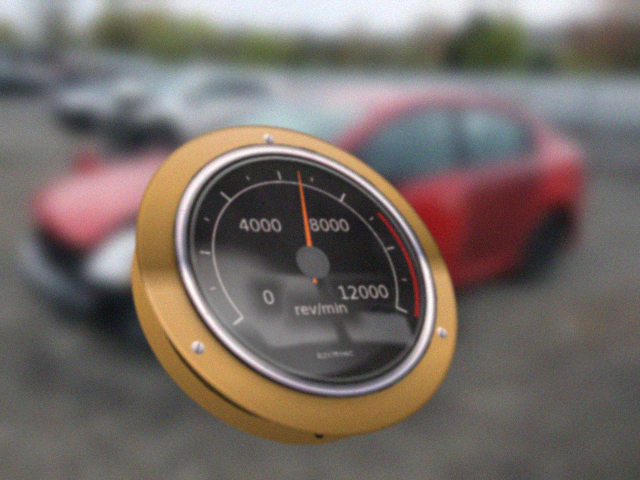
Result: 6500 rpm
